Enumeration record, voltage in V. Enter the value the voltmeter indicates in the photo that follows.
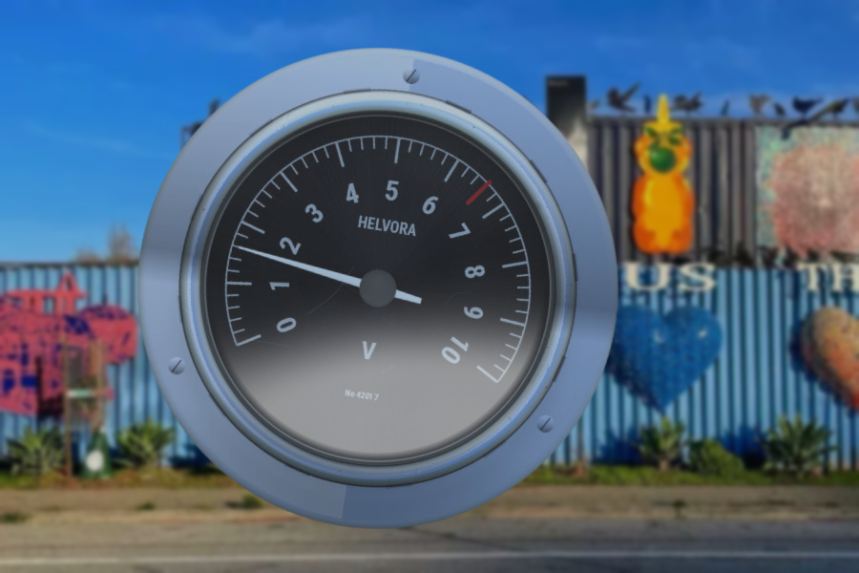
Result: 1.6 V
